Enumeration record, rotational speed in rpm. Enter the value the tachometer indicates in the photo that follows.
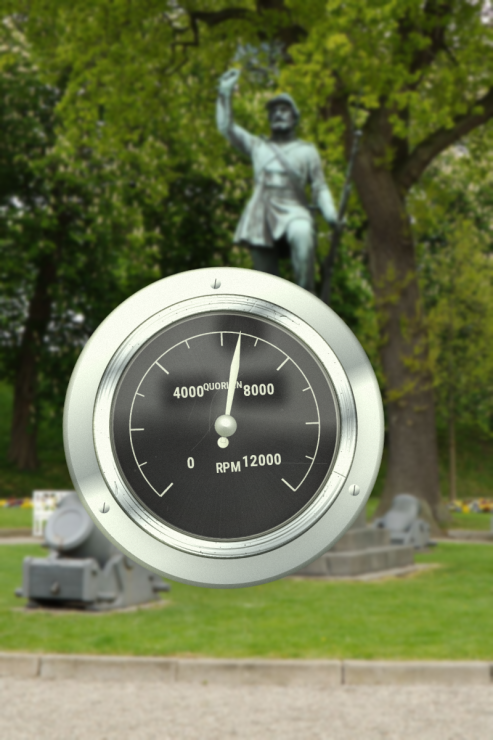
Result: 6500 rpm
